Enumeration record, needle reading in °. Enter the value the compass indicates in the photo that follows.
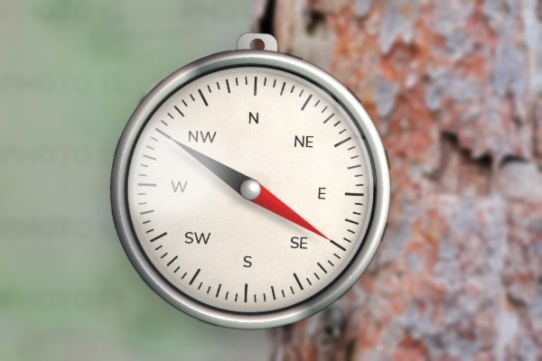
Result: 120 °
